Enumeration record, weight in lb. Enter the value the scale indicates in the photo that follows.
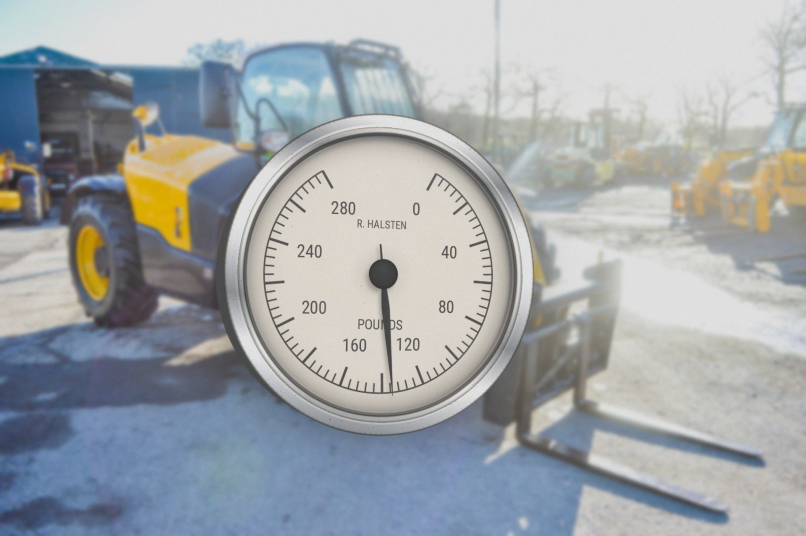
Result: 136 lb
